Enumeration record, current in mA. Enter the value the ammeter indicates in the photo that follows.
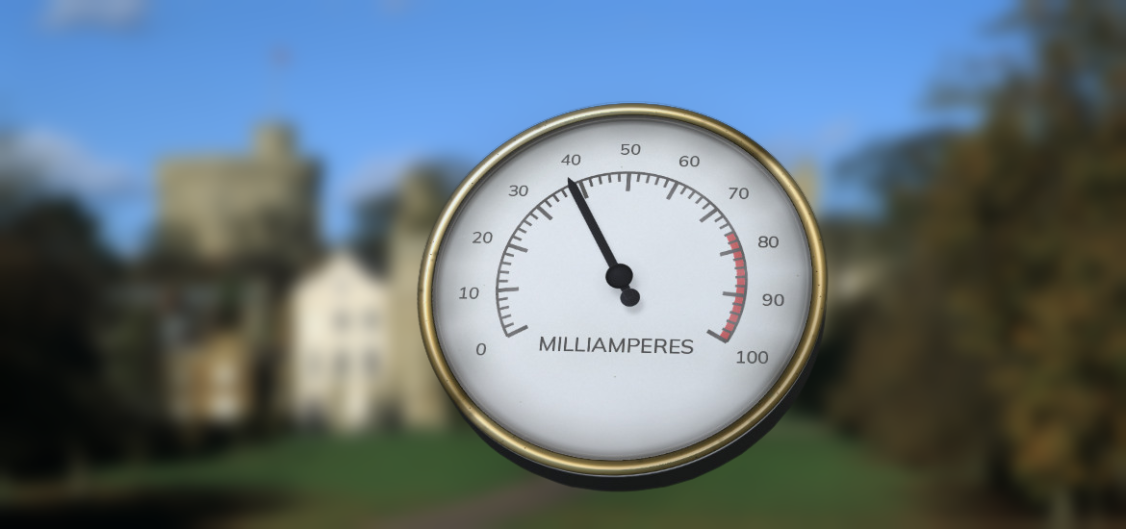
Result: 38 mA
